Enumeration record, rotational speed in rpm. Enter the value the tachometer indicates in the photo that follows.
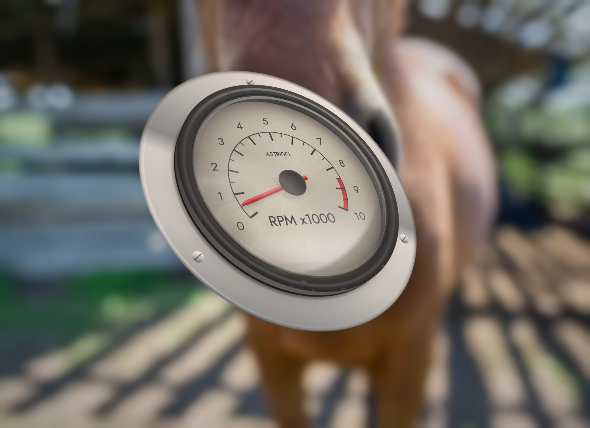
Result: 500 rpm
